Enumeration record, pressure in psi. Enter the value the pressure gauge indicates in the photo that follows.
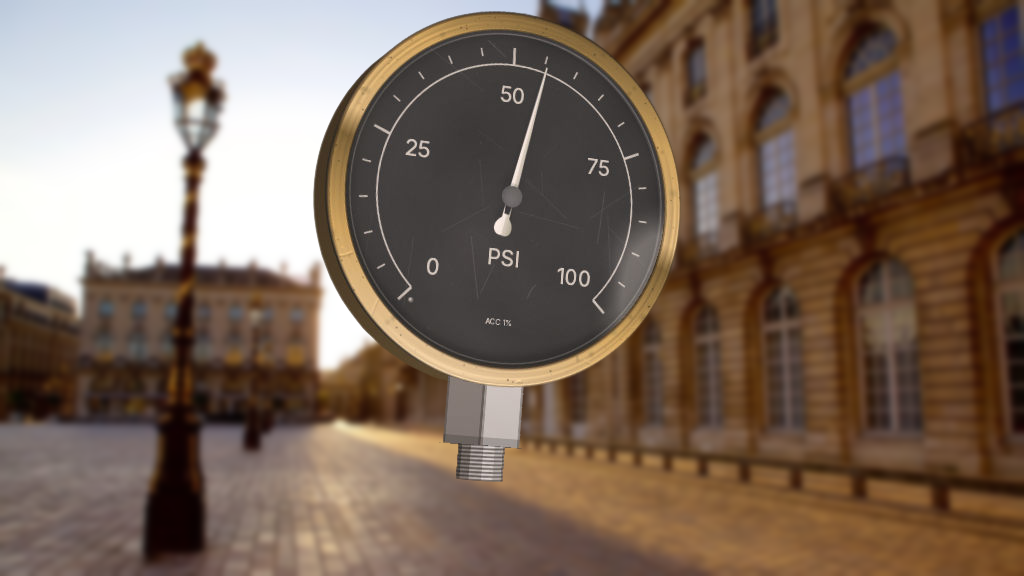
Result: 55 psi
